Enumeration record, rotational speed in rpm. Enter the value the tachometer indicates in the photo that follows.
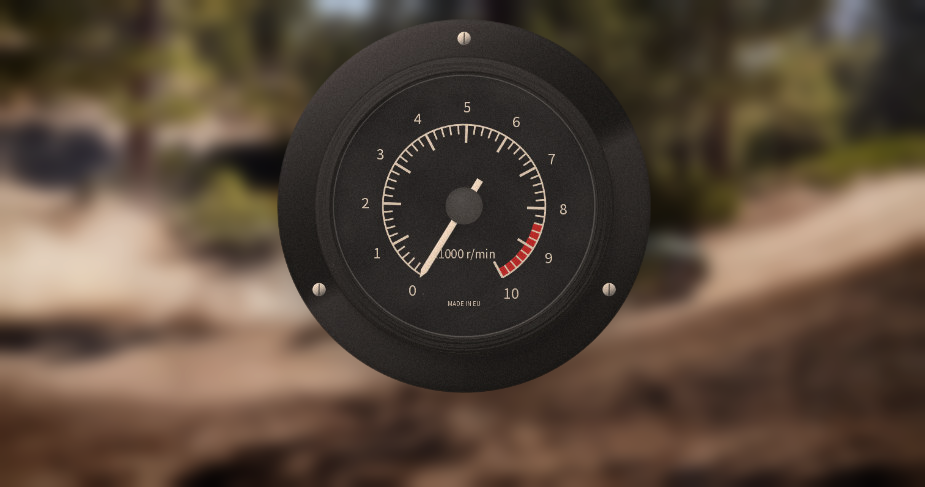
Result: 0 rpm
